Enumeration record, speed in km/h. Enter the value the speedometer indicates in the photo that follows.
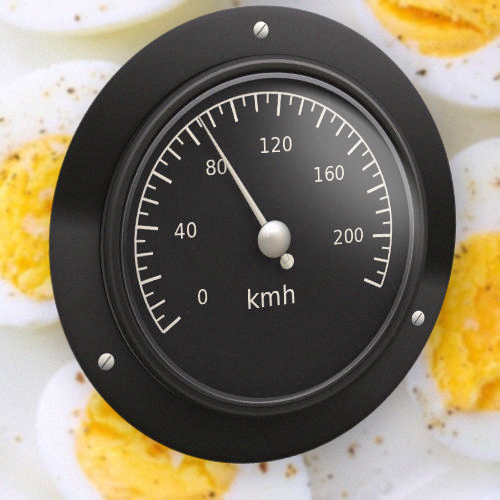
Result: 85 km/h
